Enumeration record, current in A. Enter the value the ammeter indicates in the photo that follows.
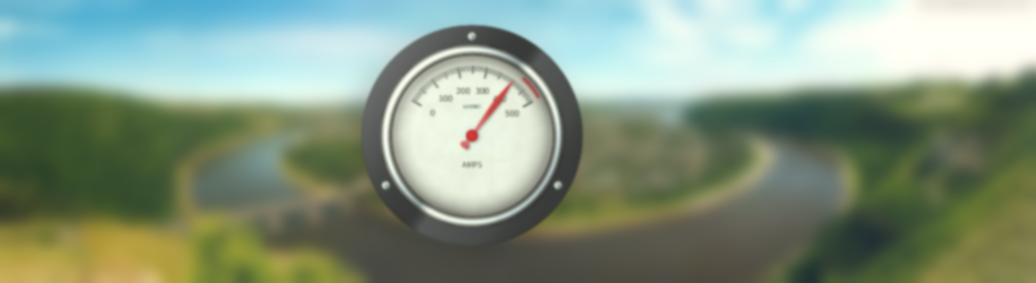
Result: 400 A
